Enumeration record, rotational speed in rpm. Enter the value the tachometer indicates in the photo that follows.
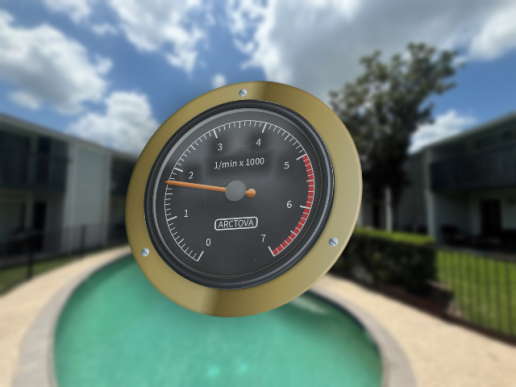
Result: 1700 rpm
